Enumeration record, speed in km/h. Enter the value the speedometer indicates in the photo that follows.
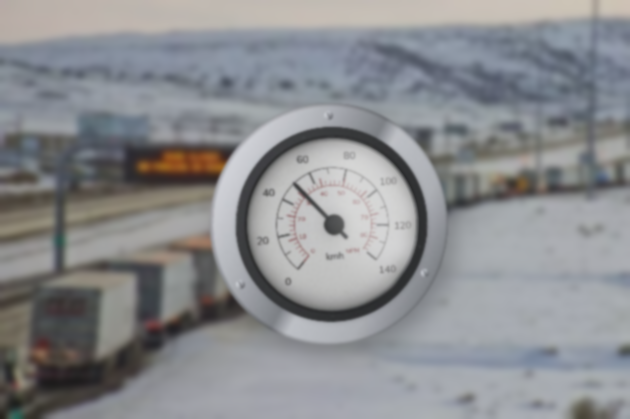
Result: 50 km/h
